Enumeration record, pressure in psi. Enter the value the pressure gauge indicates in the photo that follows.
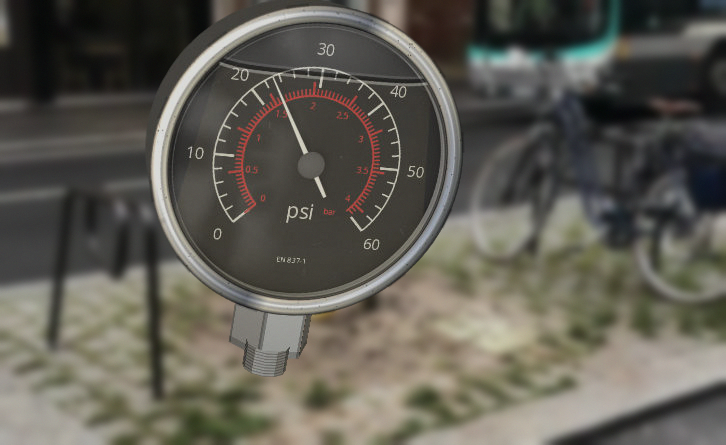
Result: 23 psi
